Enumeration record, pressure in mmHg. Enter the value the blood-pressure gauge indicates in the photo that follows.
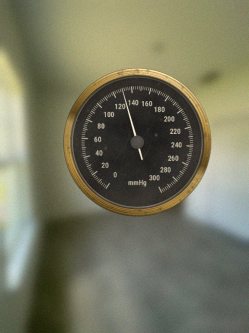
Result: 130 mmHg
